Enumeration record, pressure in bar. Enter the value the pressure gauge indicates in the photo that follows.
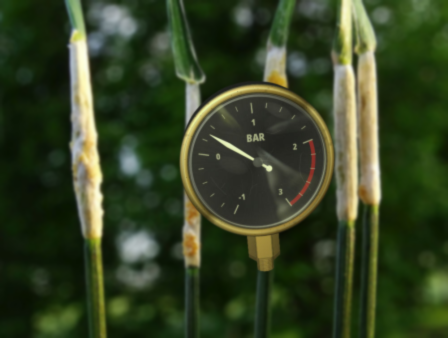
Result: 0.3 bar
